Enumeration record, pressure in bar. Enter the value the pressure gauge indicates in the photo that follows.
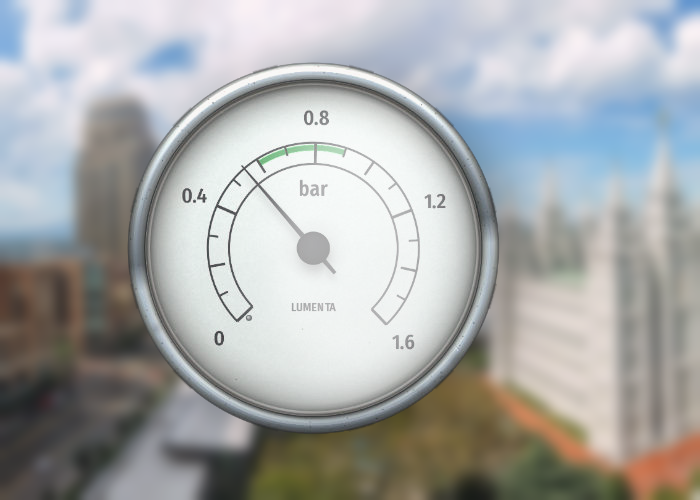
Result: 0.55 bar
